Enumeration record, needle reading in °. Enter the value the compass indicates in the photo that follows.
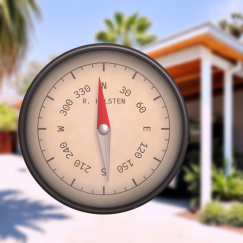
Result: 355 °
